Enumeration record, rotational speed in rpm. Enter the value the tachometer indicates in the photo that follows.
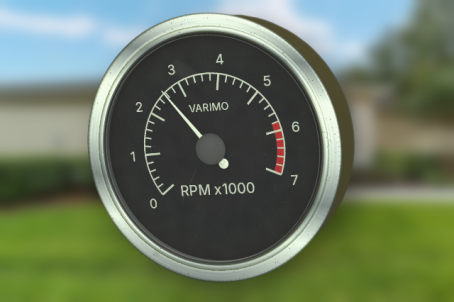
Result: 2600 rpm
